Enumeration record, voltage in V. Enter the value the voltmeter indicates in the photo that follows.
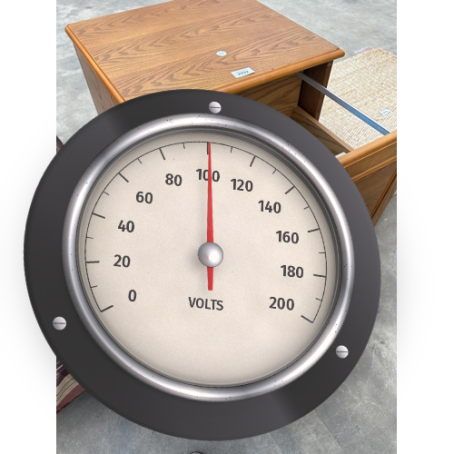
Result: 100 V
